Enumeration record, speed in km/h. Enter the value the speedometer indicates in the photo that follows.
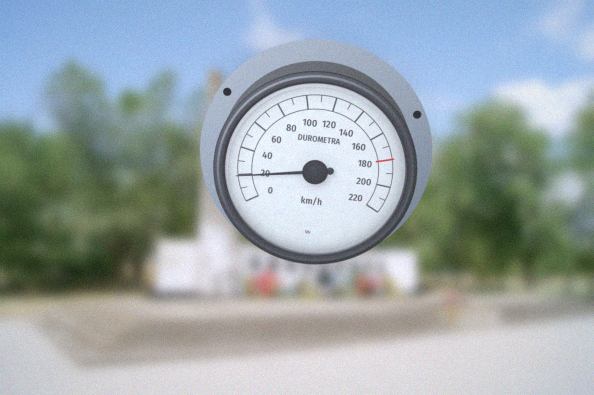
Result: 20 km/h
